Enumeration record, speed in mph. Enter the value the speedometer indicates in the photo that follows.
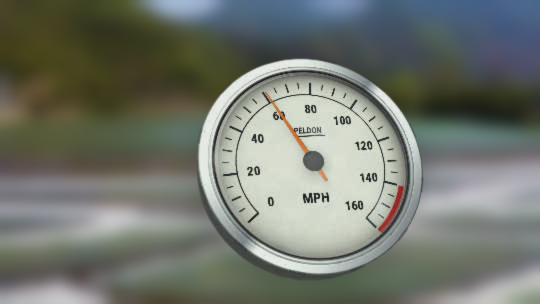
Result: 60 mph
